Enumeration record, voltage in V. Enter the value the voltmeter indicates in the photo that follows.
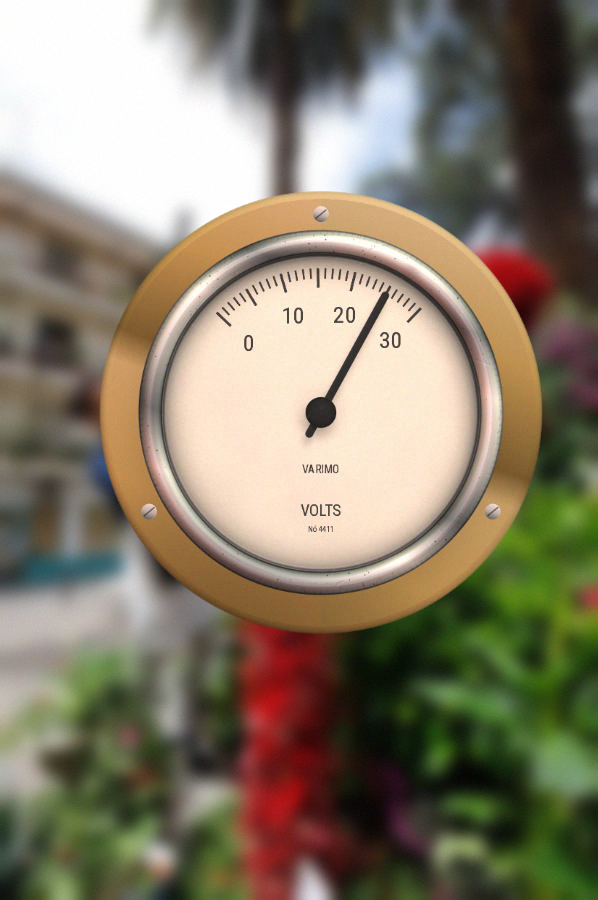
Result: 25 V
